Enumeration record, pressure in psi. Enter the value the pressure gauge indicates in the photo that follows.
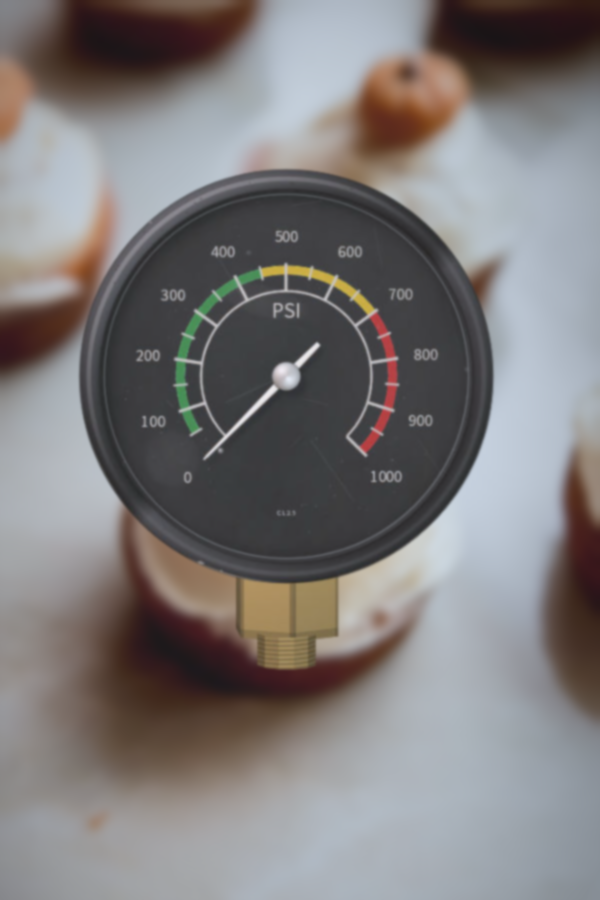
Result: 0 psi
